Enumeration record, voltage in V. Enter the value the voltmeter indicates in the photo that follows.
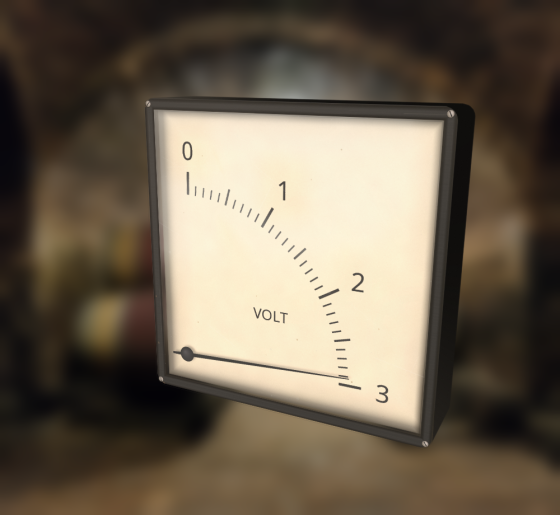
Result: 2.9 V
